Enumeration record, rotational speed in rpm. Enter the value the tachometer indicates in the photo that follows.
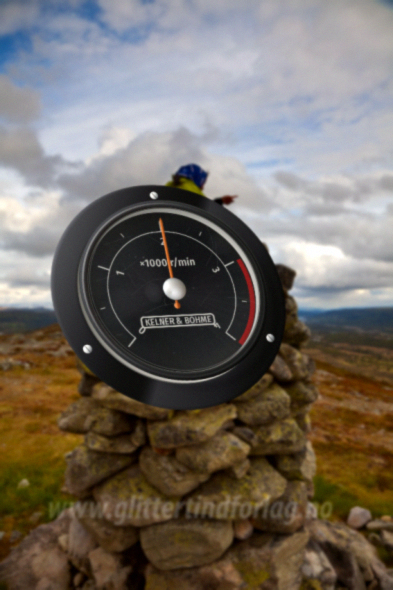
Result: 2000 rpm
